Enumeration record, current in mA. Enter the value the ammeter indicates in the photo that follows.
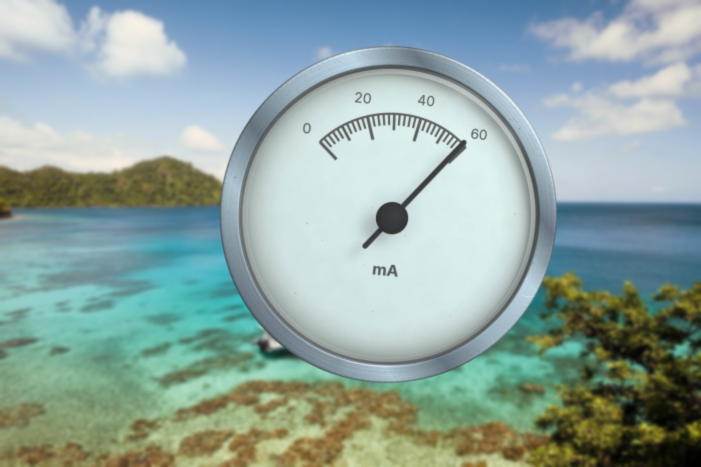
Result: 58 mA
